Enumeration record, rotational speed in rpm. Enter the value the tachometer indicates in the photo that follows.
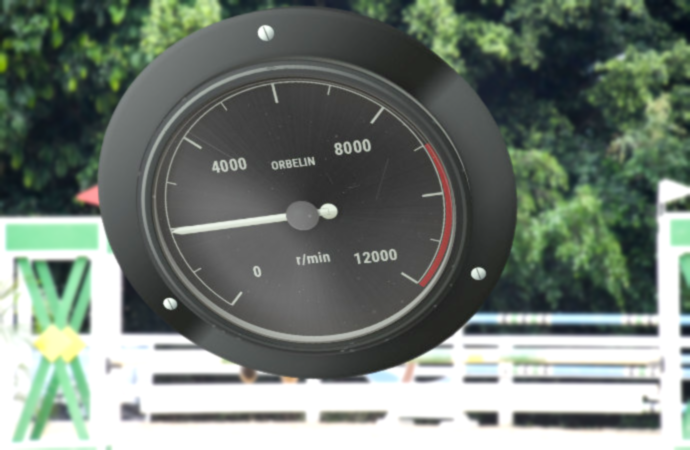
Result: 2000 rpm
